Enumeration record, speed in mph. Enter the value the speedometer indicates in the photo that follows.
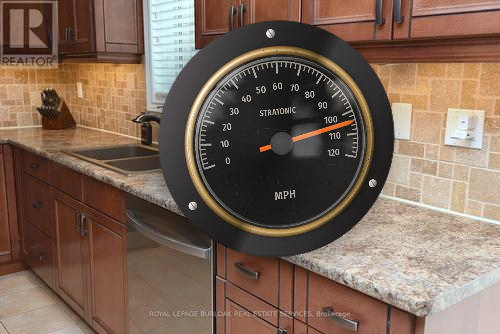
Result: 104 mph
